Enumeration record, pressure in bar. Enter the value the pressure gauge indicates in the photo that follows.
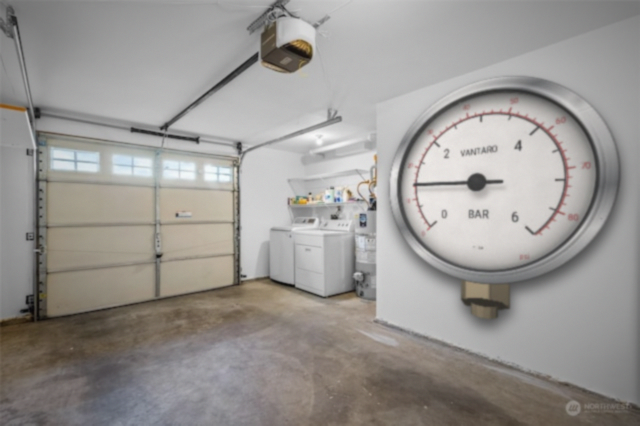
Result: 1 bar
